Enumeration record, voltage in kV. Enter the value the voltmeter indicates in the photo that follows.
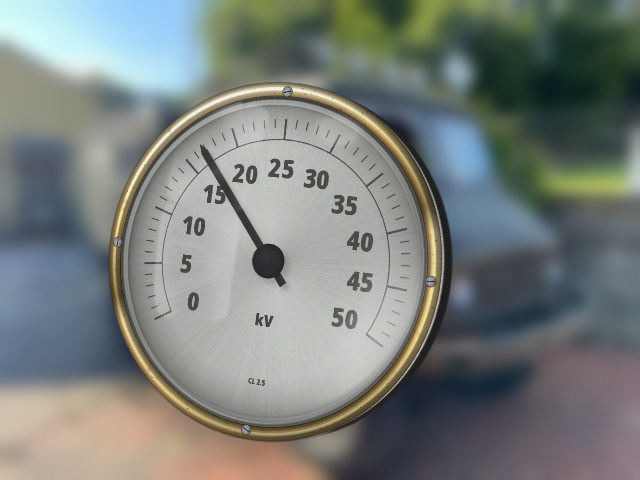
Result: 17 kV
